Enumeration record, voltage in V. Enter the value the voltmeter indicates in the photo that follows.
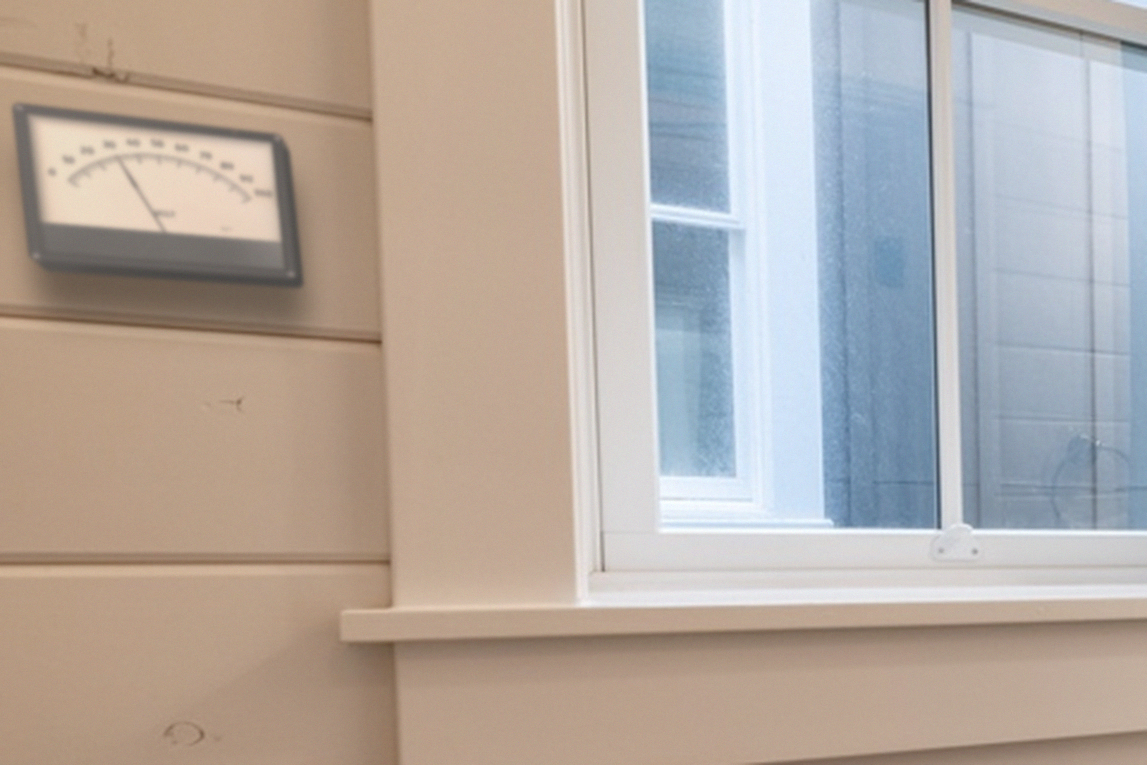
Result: 30 V
